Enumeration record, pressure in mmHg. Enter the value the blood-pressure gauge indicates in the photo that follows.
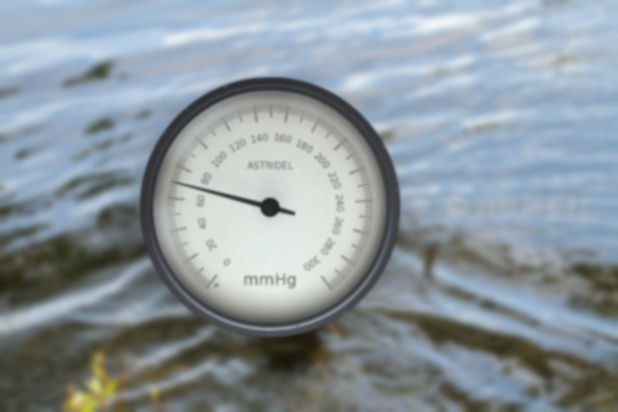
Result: 70 mmHg
